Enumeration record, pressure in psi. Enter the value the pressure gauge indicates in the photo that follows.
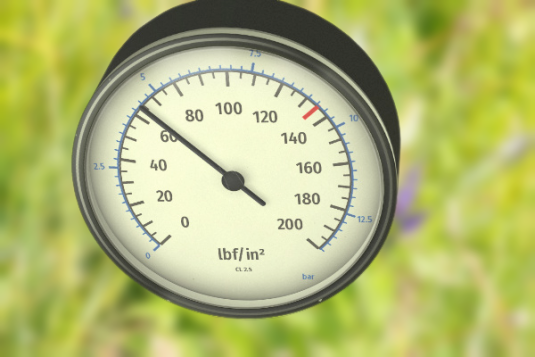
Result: 65 psi
